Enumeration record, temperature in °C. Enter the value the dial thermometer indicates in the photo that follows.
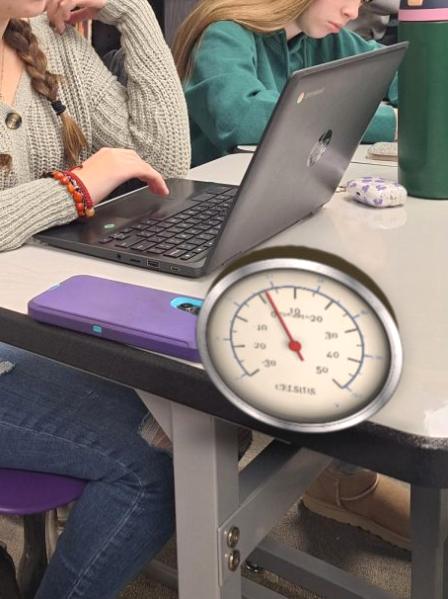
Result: 2.5 °C
